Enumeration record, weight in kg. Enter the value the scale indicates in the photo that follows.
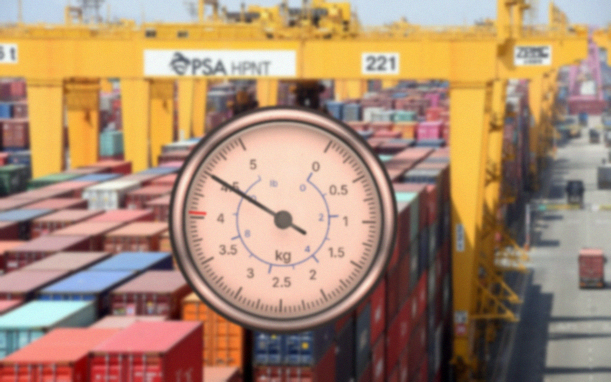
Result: 4.5 kg
